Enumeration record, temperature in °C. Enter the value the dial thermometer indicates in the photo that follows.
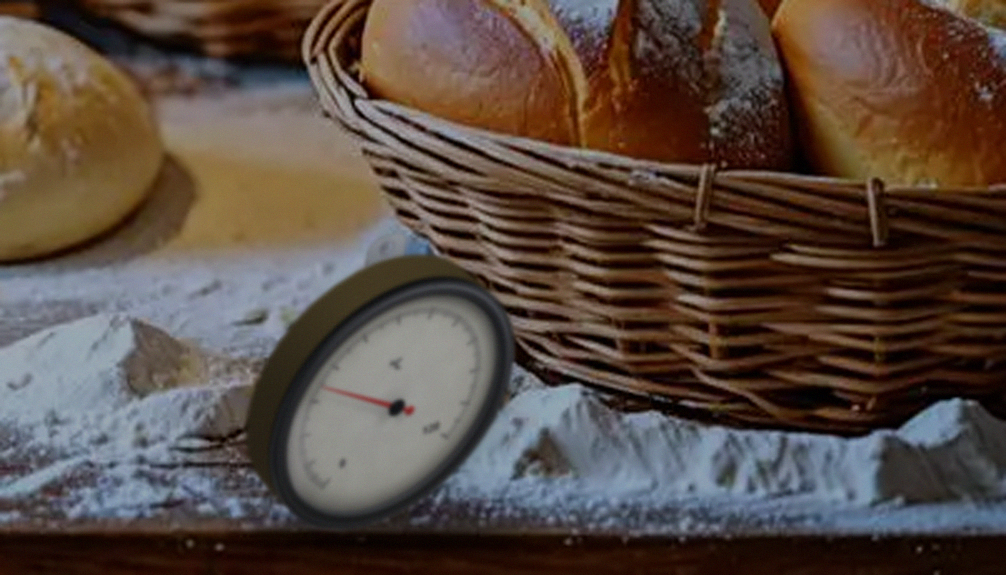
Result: 35 °C
